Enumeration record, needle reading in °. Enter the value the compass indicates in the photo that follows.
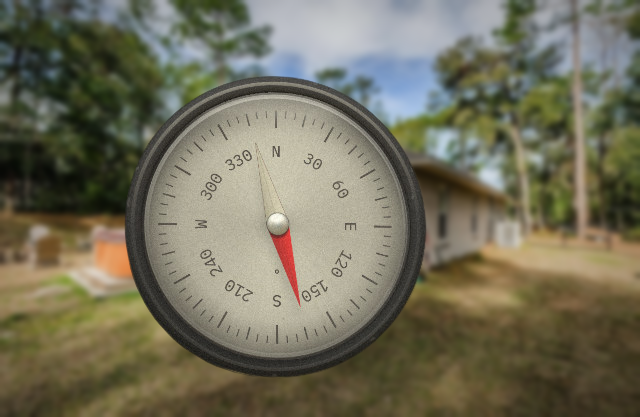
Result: 165 °
